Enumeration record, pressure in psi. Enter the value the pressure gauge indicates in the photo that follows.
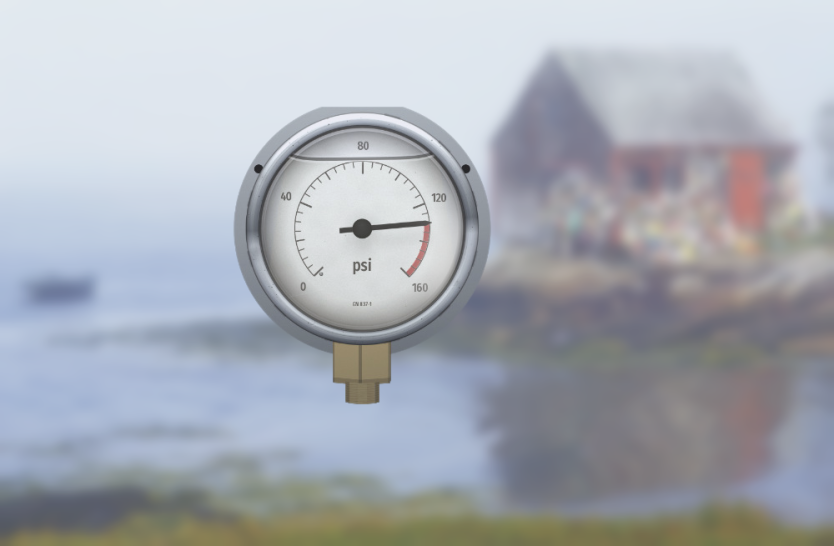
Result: 130 psi
